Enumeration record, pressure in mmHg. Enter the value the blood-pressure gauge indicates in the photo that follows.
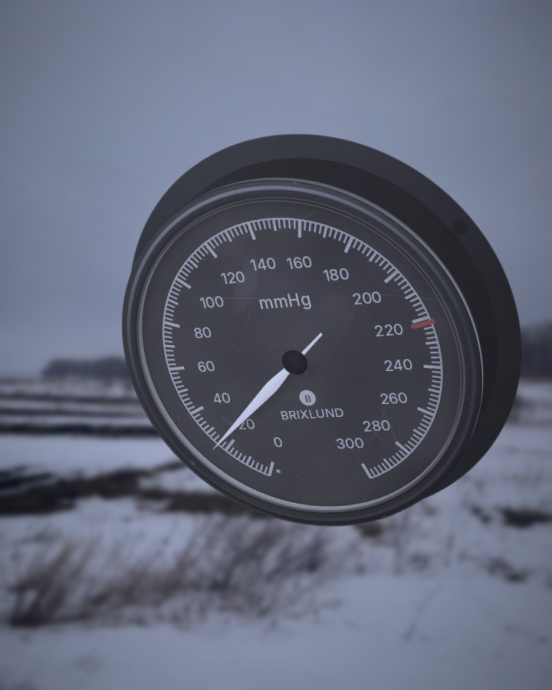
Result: 24 mmHg
